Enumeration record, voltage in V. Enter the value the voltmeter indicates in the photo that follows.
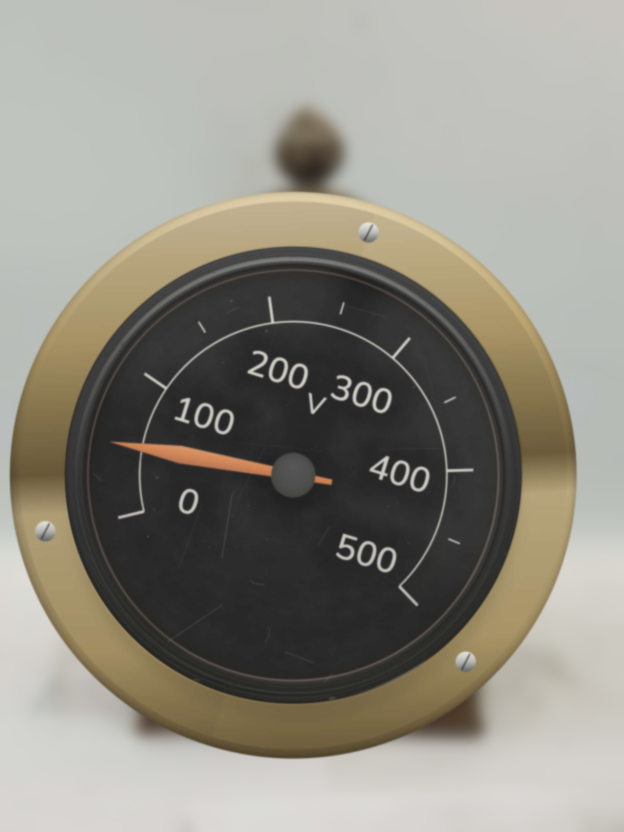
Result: 50 V
